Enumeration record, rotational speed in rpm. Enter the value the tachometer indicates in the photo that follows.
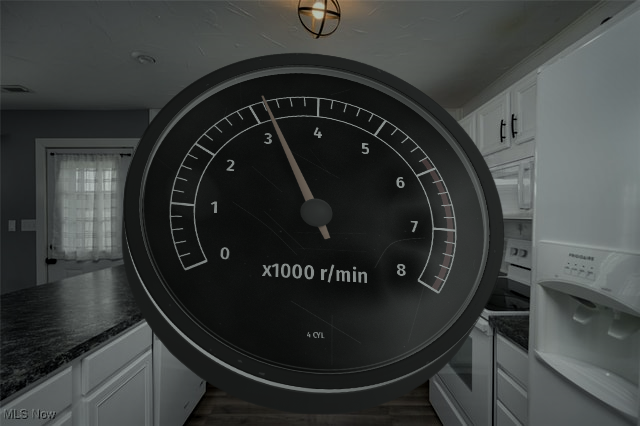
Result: 3200 rpm
